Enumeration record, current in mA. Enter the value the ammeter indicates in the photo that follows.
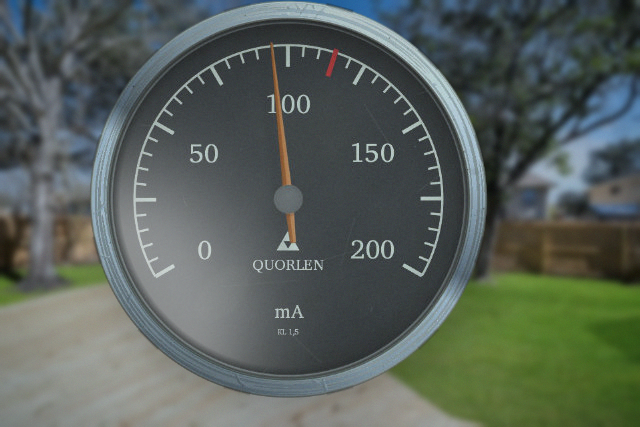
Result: 95 mA
